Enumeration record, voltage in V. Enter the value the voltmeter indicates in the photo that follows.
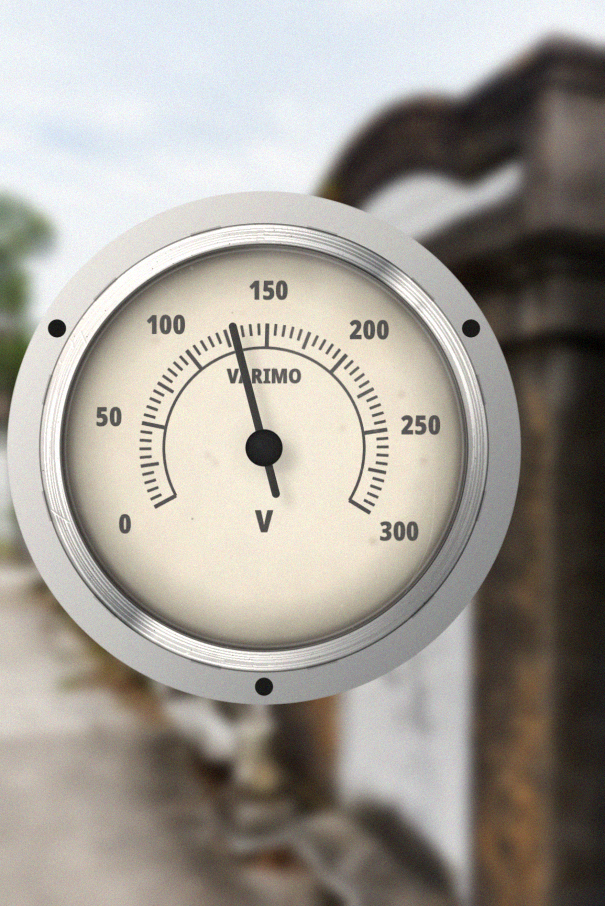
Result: 130 V
